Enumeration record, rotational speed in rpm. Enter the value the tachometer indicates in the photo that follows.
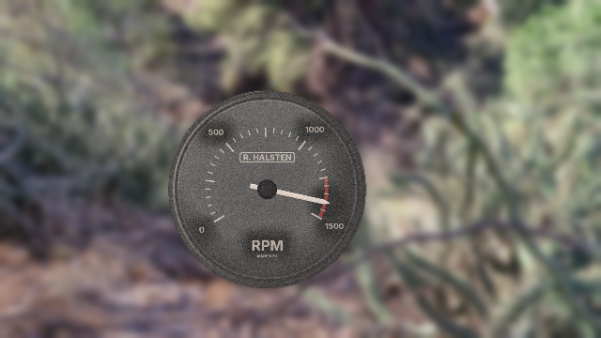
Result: 1400 rpm
